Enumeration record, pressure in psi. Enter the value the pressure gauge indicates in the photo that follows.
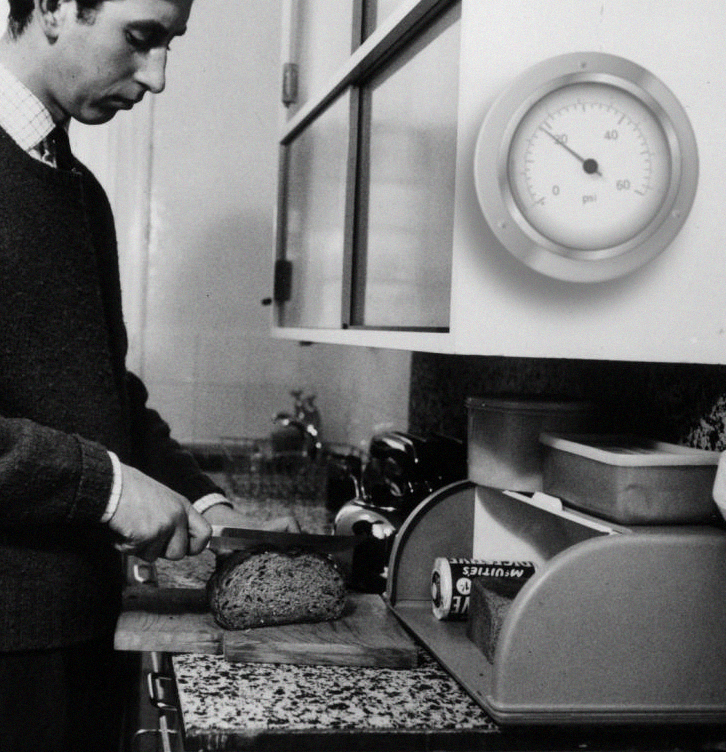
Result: 18 psi
